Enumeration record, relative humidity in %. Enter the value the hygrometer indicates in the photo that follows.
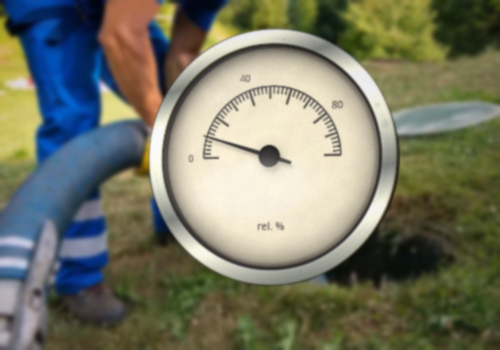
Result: 10 %
